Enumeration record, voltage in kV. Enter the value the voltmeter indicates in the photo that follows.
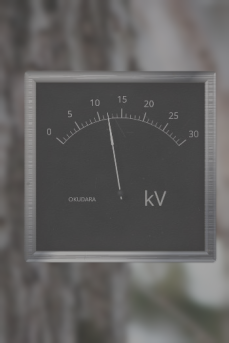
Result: 12 kV
